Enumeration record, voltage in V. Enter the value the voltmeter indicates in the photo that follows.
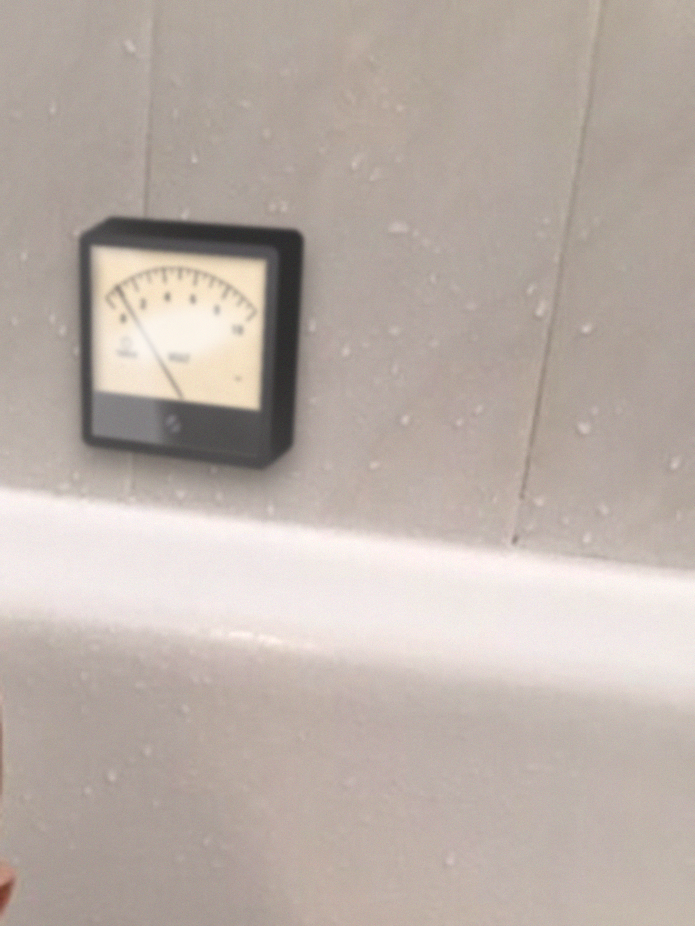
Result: 1 V
